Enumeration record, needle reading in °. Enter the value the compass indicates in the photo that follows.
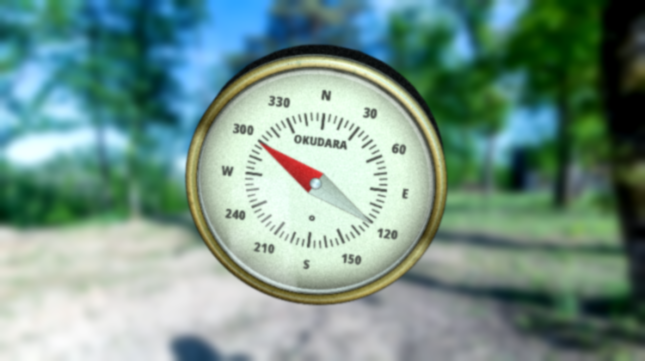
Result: 300 °
